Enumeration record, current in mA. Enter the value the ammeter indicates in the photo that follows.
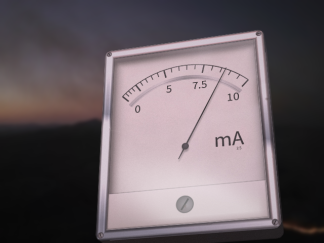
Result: 8.75 mA
